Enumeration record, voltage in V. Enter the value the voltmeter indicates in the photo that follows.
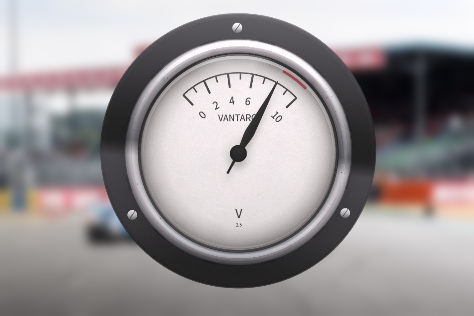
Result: 8 V
